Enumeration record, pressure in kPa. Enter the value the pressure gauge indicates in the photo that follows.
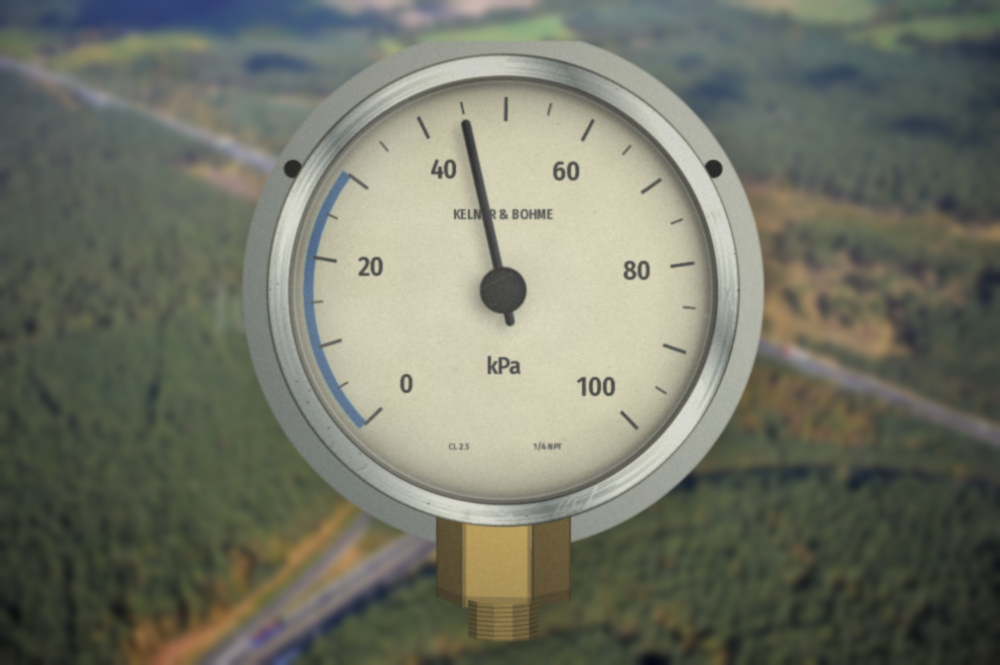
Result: 45 kPa
